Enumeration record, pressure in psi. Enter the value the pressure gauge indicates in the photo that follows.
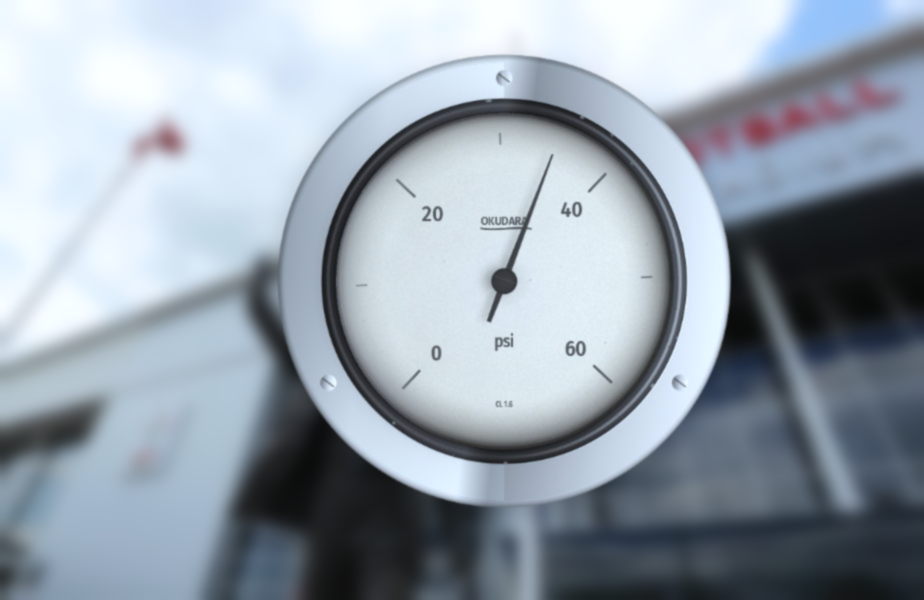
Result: 35 psi
